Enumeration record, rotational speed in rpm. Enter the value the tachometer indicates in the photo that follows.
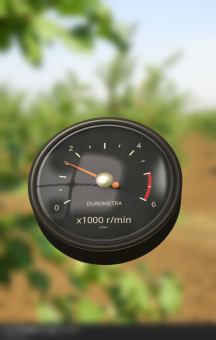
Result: 1500 rpm
